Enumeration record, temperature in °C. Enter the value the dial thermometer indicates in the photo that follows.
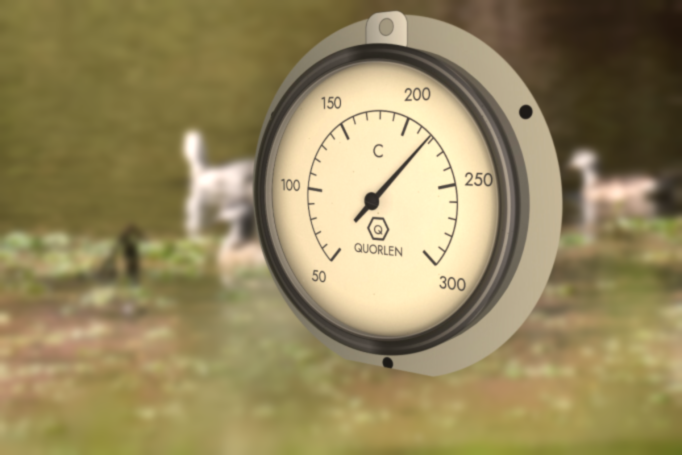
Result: 220 °C
